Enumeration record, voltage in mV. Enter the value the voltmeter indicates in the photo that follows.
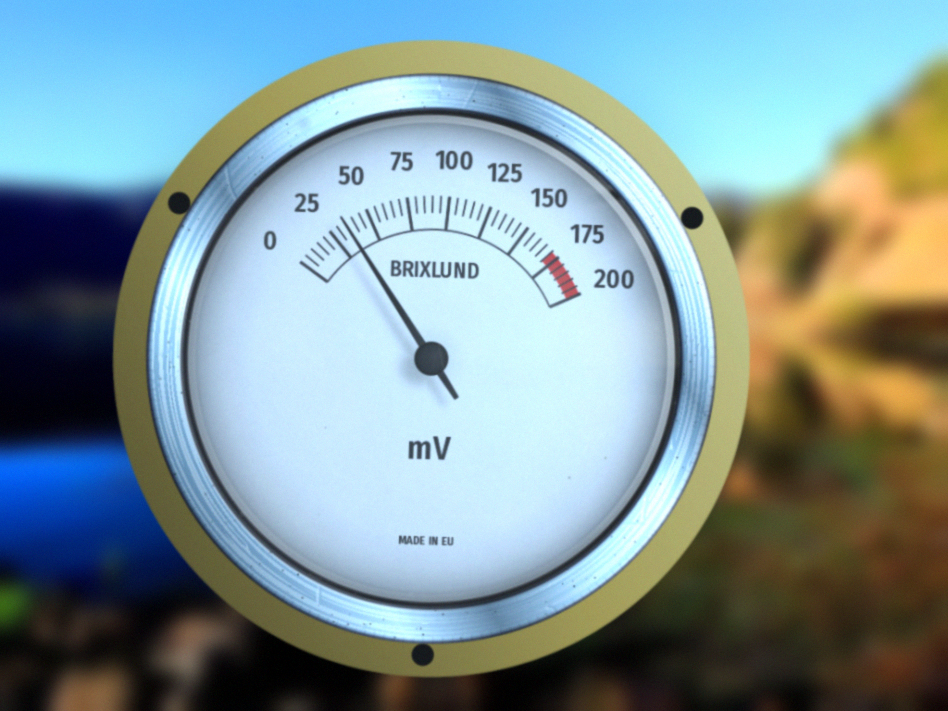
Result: 35 mV
